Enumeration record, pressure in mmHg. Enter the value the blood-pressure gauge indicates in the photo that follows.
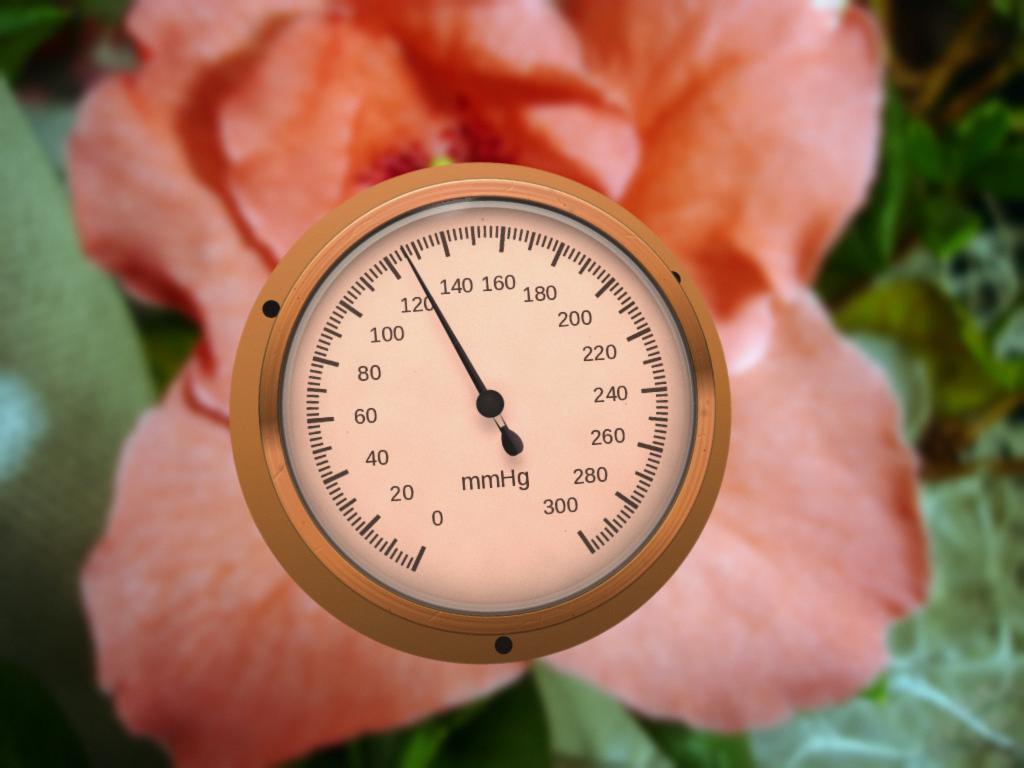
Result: 126 mmHg
